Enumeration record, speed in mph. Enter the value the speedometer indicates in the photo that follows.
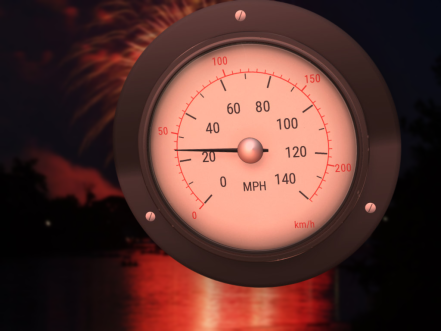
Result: 25 mph
